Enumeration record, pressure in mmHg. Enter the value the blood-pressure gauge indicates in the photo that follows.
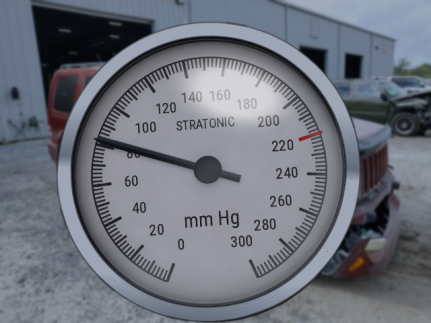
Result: 82 mmHg
